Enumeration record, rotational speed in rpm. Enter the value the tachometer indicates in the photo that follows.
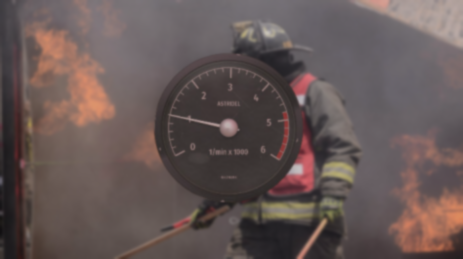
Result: 1000 rpm
